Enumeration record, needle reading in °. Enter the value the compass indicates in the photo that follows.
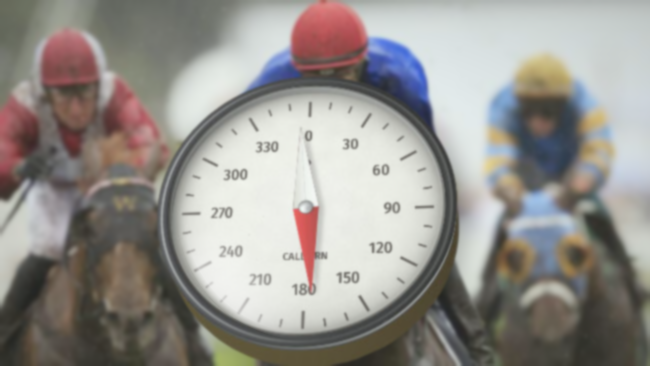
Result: 175 °
